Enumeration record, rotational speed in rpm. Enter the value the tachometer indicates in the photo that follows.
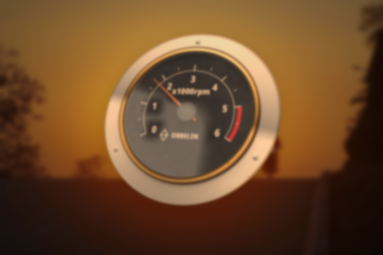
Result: 1750 rpm
